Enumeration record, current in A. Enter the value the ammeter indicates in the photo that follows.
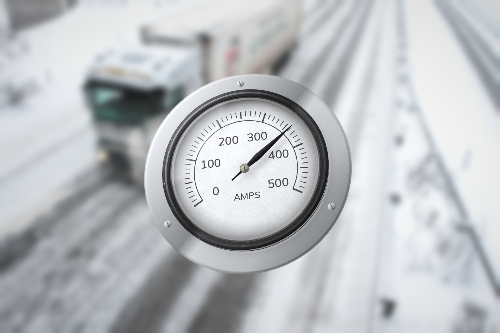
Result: 360 A
